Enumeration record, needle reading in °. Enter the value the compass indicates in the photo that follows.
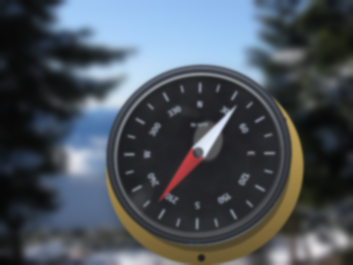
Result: 217.5 °
